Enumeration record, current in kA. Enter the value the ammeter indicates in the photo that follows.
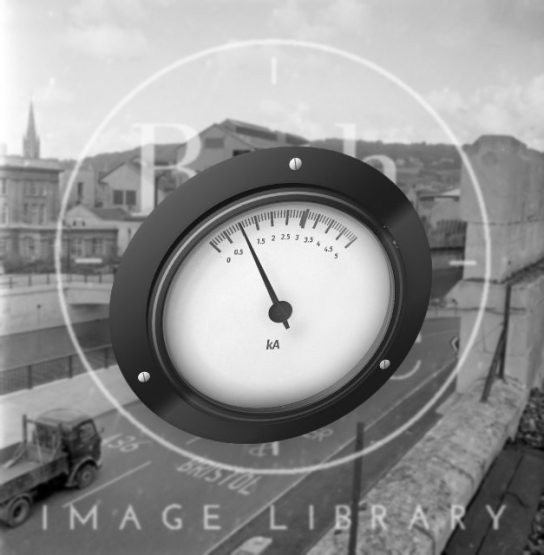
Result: 1 kA
